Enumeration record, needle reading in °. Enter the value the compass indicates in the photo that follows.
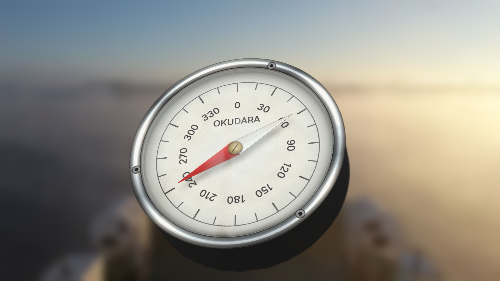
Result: 240 °
